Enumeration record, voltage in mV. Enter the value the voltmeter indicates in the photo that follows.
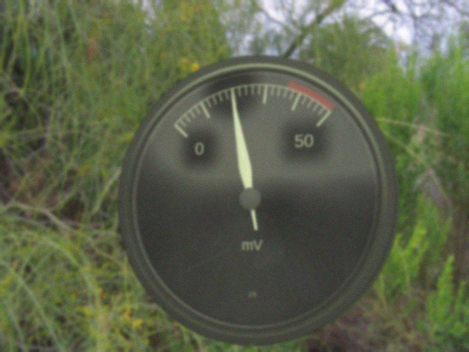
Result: 20 mV
